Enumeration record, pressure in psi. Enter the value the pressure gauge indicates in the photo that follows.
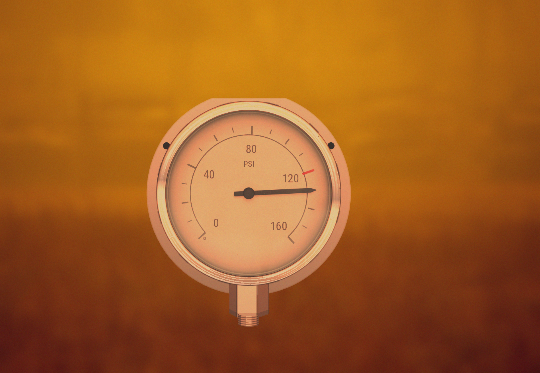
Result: 130 psi
